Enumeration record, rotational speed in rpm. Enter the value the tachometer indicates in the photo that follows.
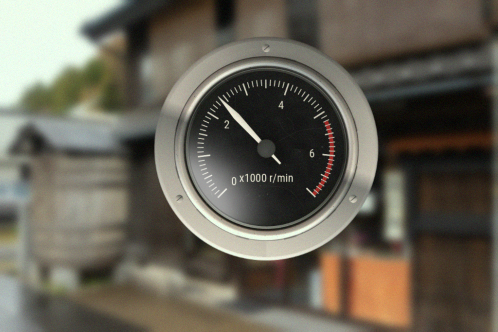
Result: 2400 rpm
